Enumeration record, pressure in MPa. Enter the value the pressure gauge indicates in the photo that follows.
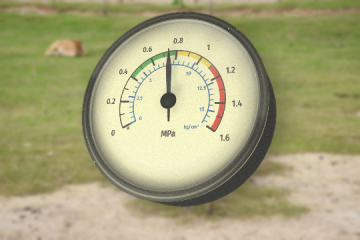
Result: 0.75 MPa
